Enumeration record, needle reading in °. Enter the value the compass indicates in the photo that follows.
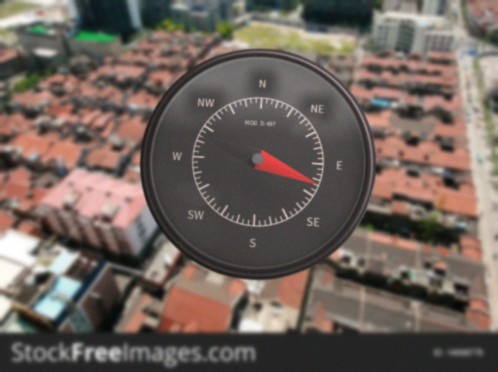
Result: 110 °
